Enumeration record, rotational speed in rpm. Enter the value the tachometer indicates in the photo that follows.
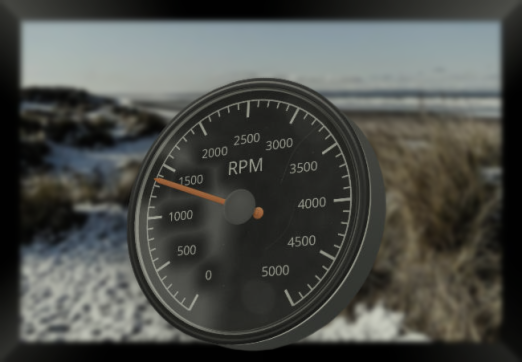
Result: 1350 rpm
